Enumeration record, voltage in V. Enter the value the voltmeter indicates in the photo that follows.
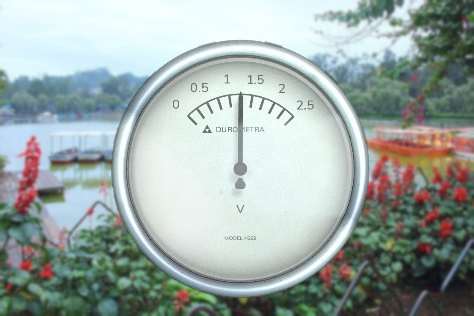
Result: 1.25 V
